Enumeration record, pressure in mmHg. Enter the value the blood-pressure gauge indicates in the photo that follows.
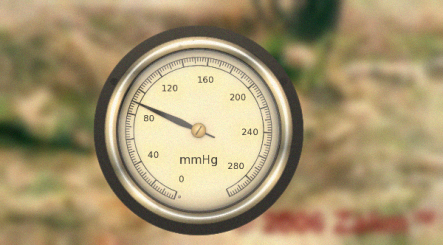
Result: 90 mmHg
